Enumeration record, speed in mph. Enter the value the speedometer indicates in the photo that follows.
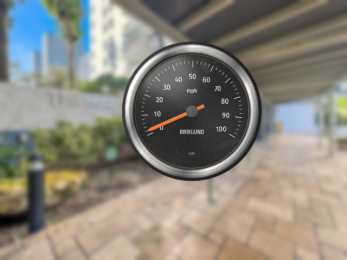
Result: 2 mph
